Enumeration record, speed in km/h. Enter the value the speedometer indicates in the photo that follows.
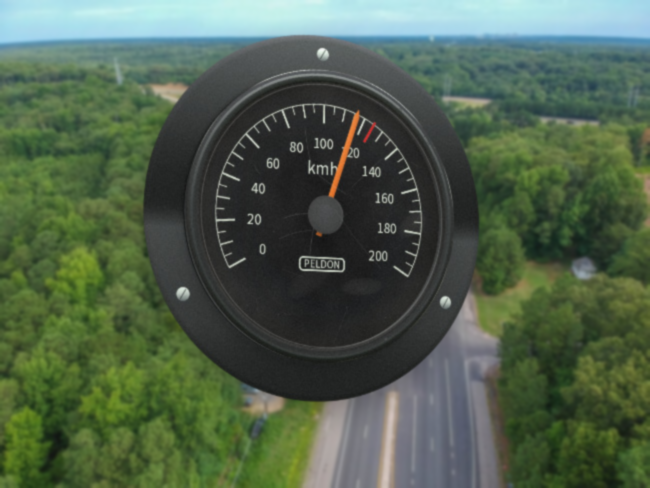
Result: 115 km/h
